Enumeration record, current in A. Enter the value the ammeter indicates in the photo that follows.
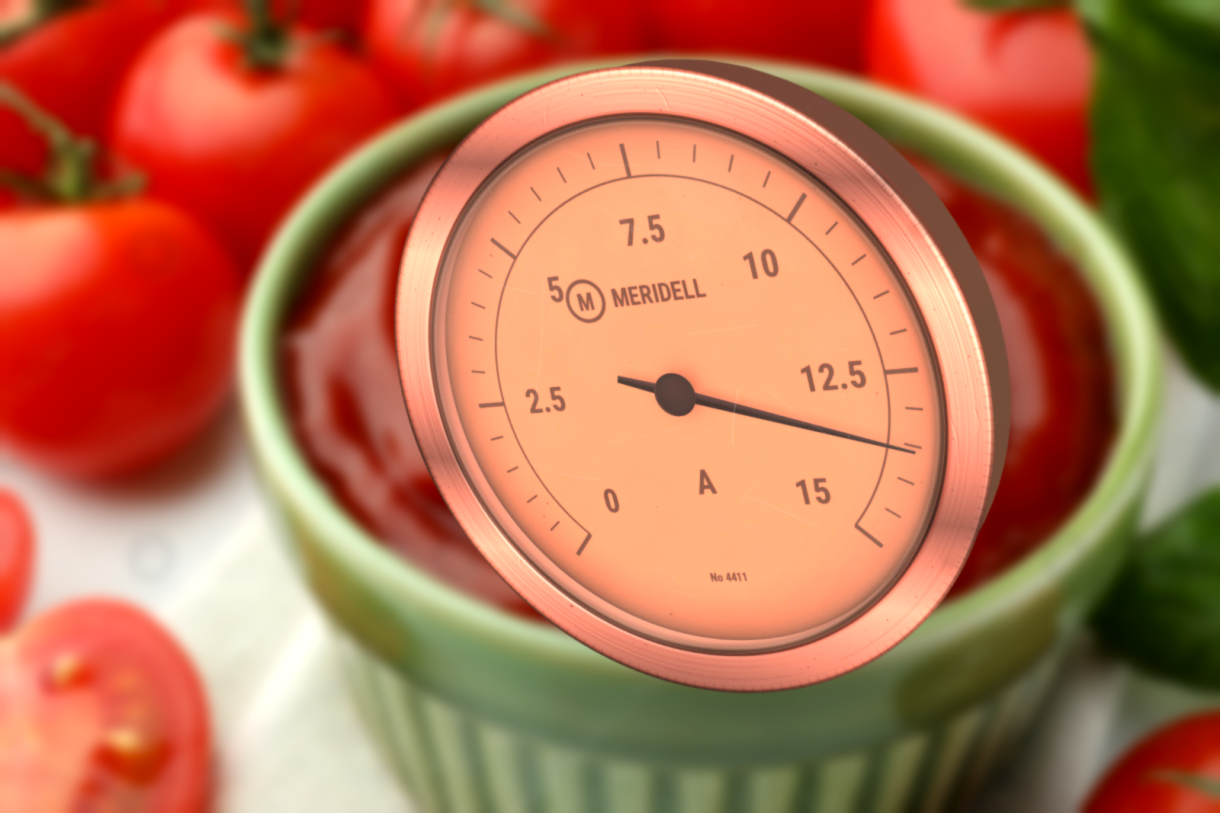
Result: 13.5 A
